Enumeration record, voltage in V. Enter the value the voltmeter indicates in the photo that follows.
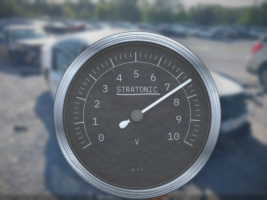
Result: 7.4 V
